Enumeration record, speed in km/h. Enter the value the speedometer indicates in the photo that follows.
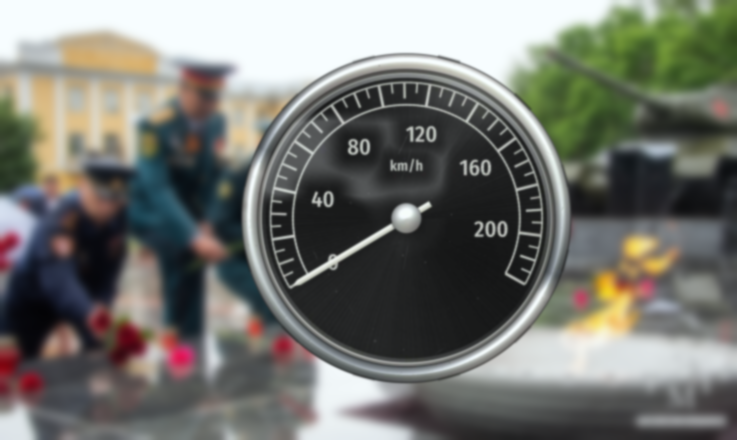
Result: 0 km/h
